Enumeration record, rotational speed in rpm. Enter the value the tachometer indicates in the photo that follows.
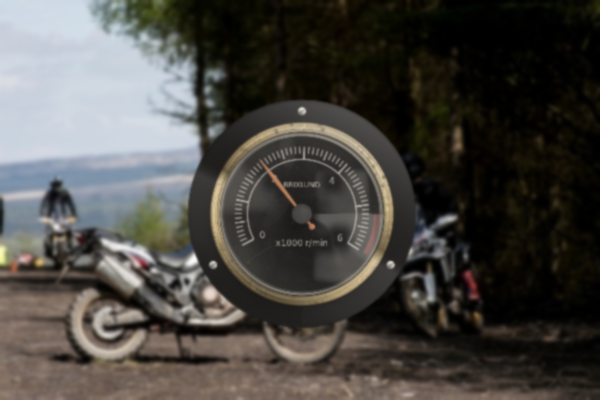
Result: 2000 rpm
